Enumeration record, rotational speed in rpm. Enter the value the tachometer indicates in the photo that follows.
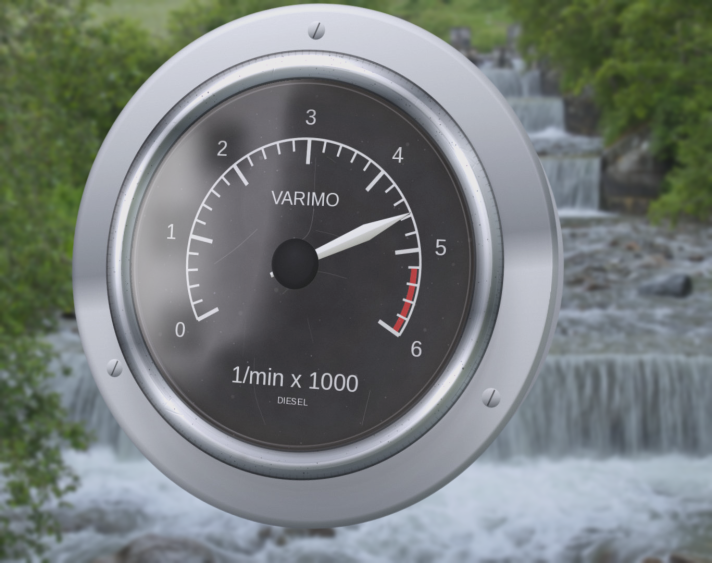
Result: 4600 rpm
